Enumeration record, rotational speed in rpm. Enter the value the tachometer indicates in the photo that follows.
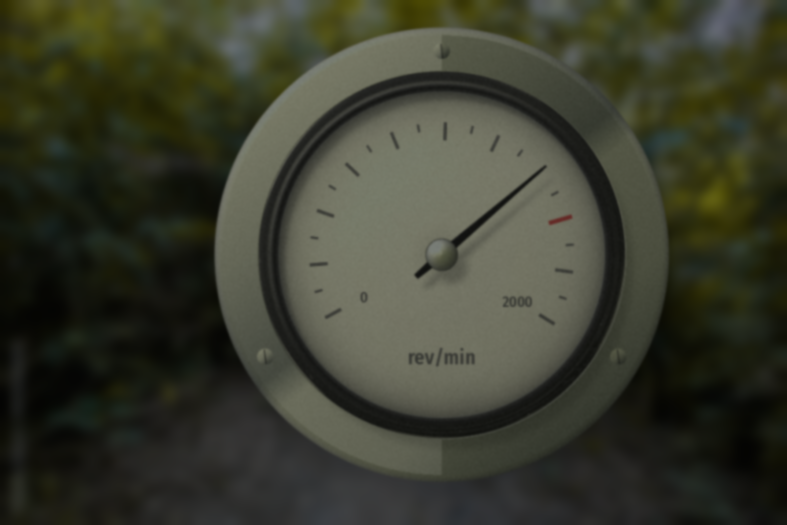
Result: 1400 rpm
